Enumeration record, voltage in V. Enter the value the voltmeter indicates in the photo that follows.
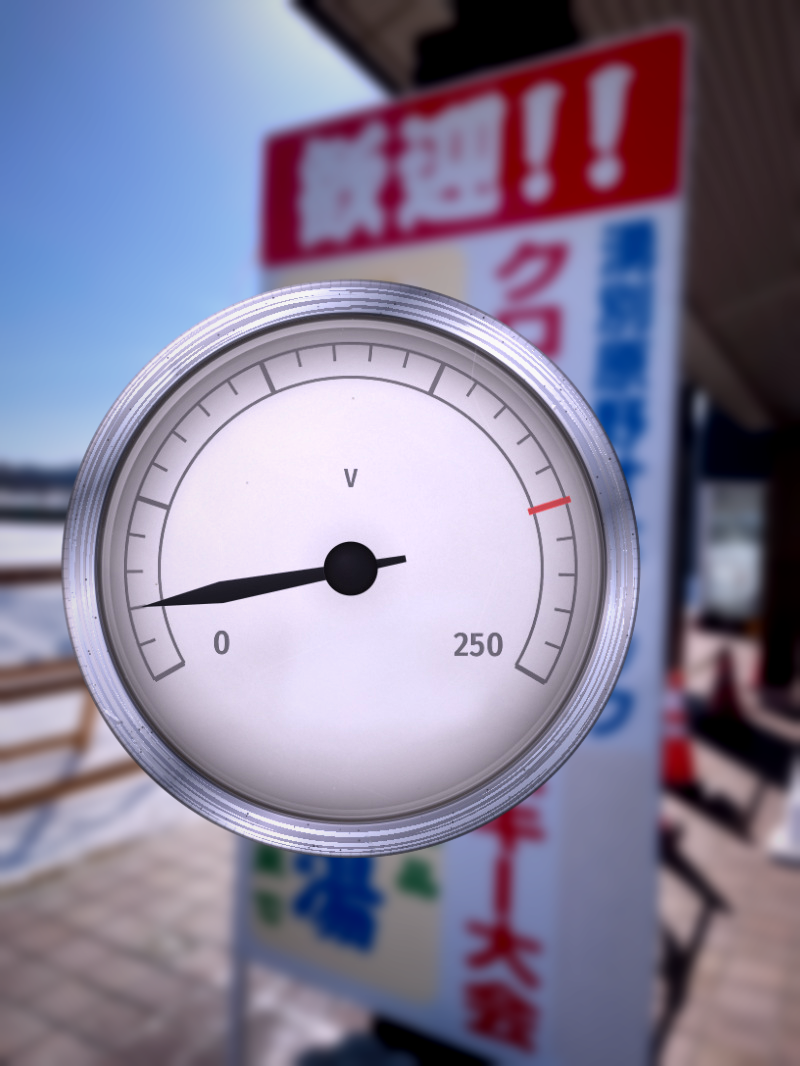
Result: 20 V
